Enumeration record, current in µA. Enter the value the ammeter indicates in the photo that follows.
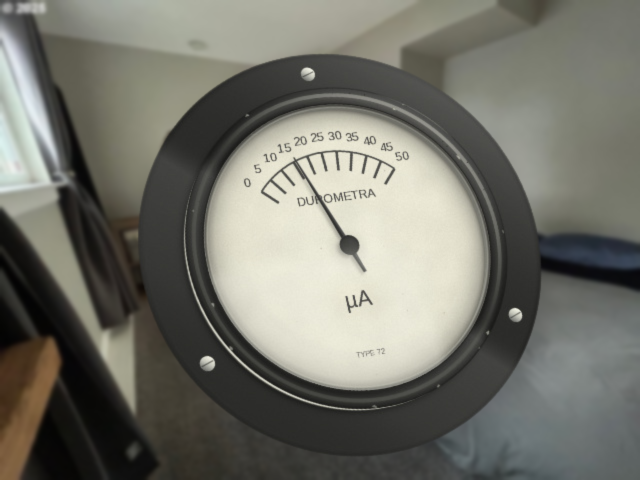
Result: 15 µA
